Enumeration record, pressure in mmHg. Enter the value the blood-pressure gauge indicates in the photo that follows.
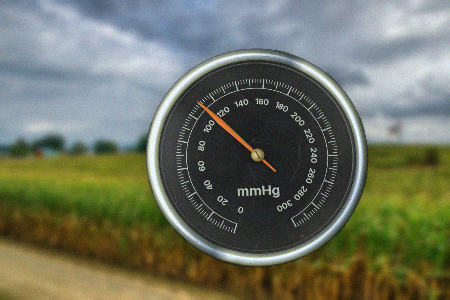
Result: 110 mmHg
